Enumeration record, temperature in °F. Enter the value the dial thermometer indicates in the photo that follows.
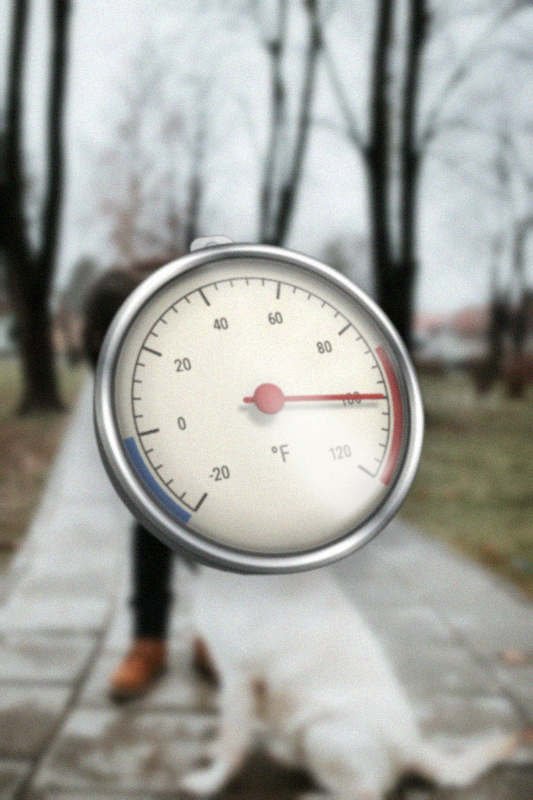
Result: 100 °F
